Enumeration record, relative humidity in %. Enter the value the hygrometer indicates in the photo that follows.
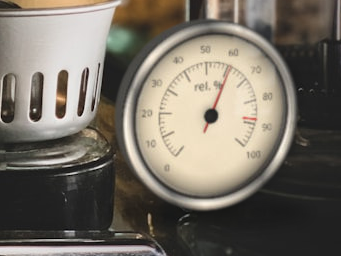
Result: 60 %
